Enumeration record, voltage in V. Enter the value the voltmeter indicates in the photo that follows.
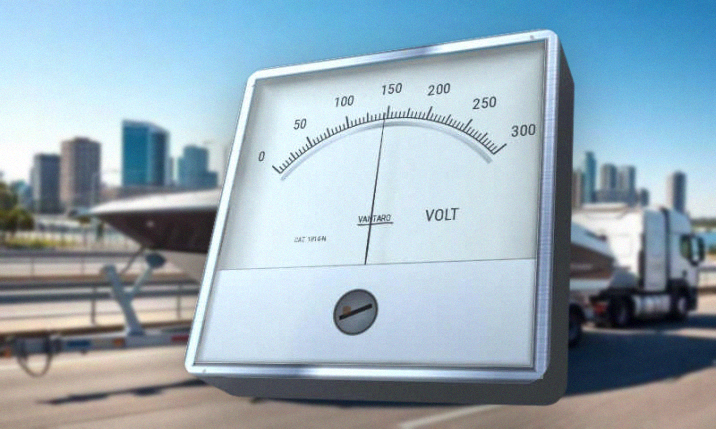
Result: 150 V
